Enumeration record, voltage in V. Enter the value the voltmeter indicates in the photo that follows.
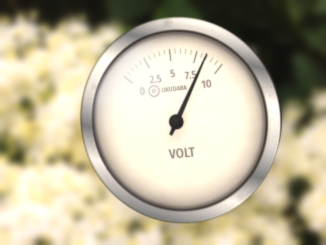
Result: 8.5 V
